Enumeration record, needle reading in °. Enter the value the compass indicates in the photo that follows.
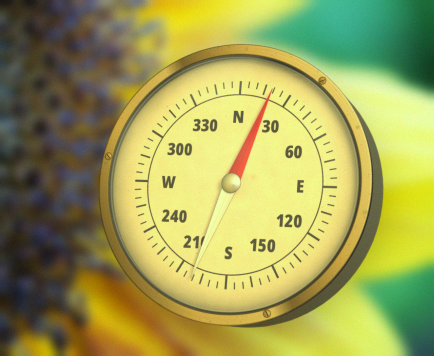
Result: 20 °
